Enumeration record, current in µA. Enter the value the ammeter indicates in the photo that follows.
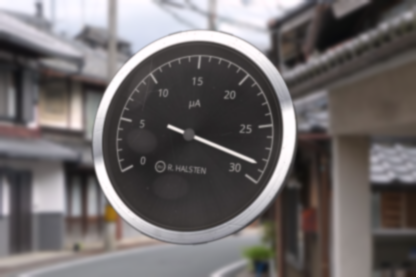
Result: 28.5 µA
